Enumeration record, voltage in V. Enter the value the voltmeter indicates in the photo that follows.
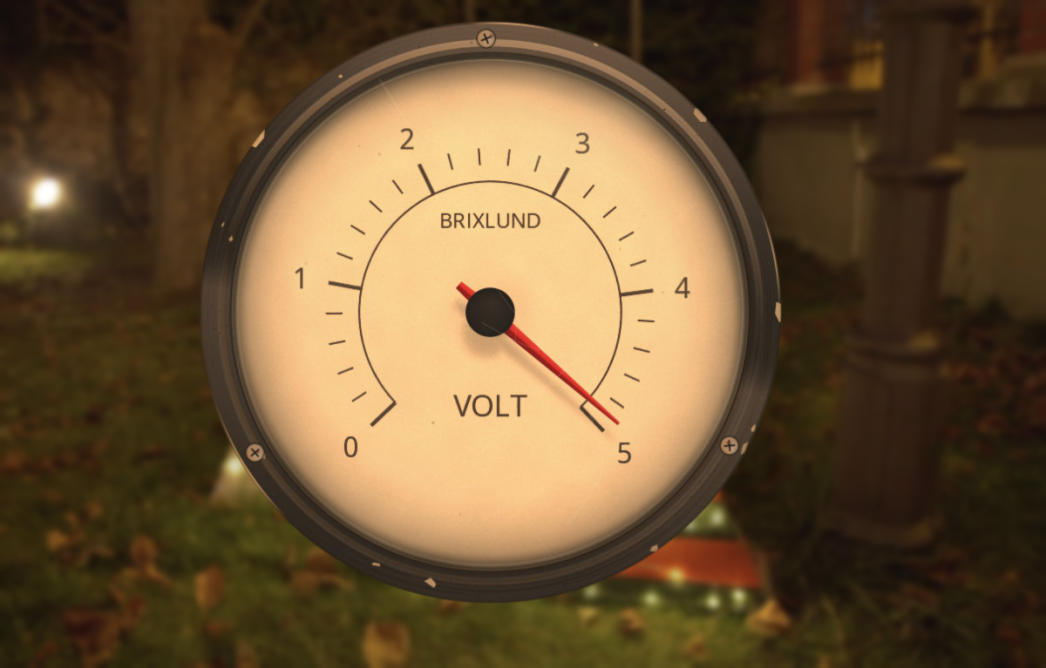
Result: 4.9 V
